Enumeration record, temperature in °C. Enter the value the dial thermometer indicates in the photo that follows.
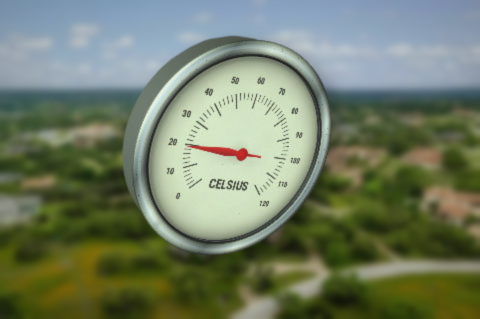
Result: 20 °C
